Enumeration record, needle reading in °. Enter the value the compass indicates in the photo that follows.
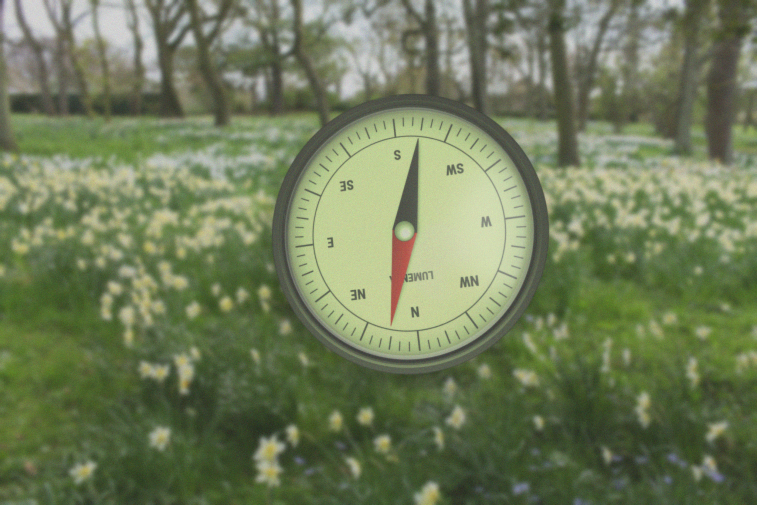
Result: 15 °
